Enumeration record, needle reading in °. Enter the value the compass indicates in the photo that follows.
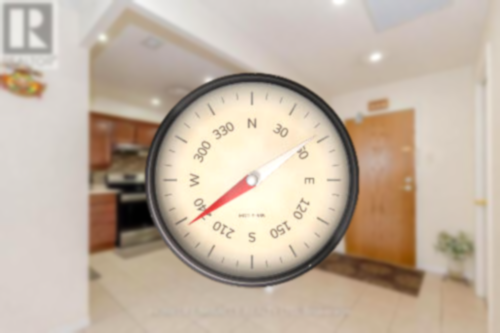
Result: 235 °
